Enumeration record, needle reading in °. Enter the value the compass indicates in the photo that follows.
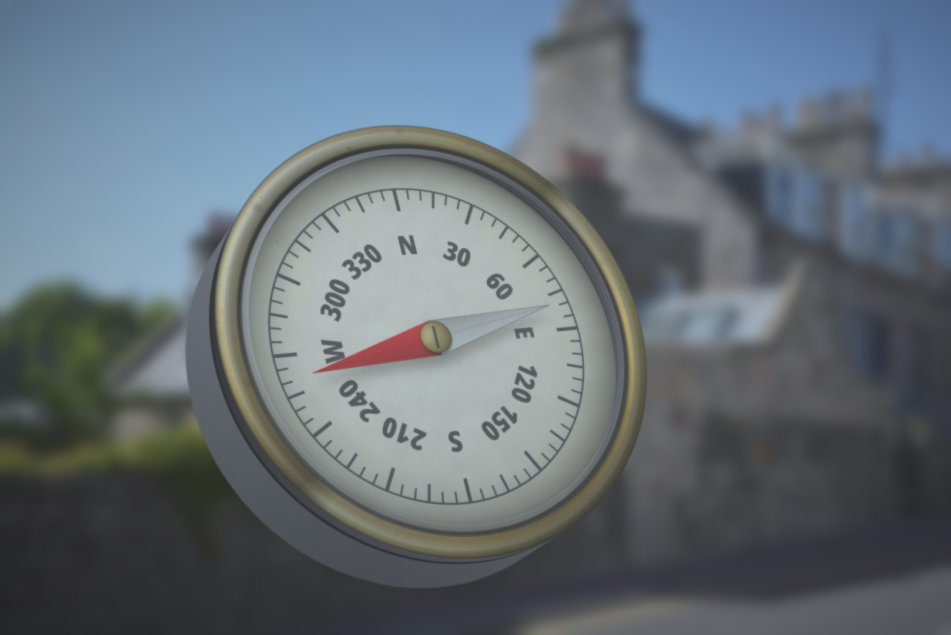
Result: 260 °
